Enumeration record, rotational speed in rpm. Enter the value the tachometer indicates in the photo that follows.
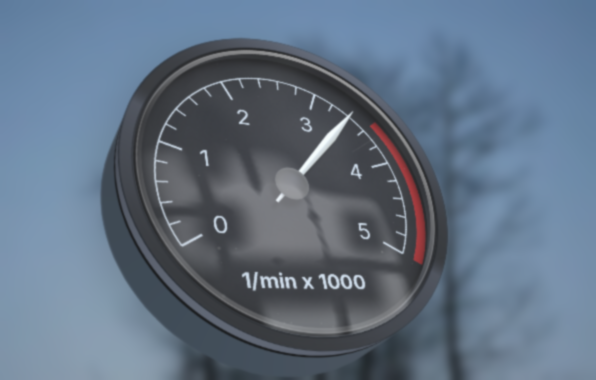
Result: 3400 rpm
